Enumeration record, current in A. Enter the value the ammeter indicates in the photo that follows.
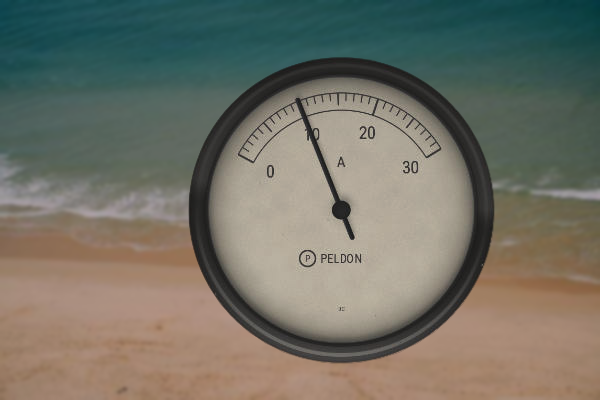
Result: 10 A
